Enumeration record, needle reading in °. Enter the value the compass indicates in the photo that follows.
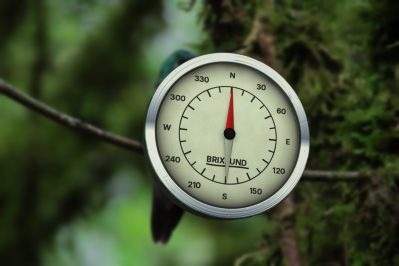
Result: 0 °
